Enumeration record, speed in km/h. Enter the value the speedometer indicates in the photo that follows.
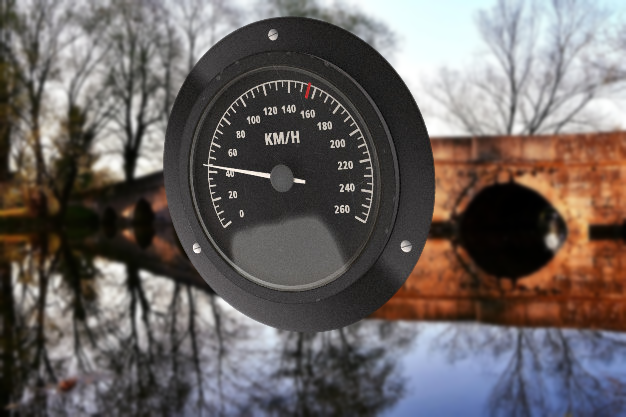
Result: 45 km/h
